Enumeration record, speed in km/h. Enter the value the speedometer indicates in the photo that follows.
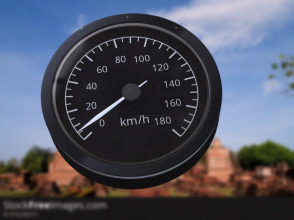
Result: 5 km/h
